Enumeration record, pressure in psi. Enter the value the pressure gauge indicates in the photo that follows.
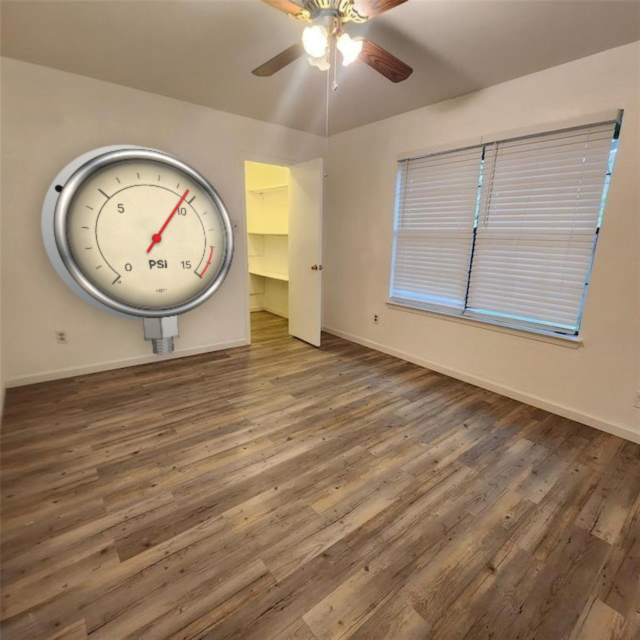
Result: 9.5 psi
